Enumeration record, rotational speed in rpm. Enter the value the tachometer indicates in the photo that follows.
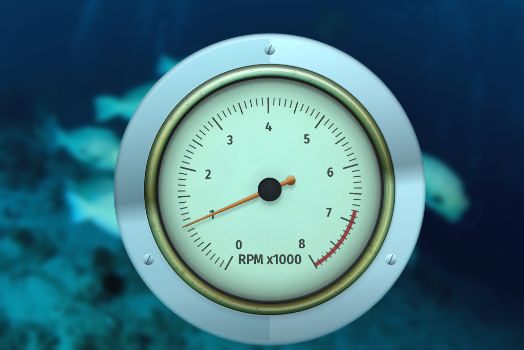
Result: 1000 rpm
